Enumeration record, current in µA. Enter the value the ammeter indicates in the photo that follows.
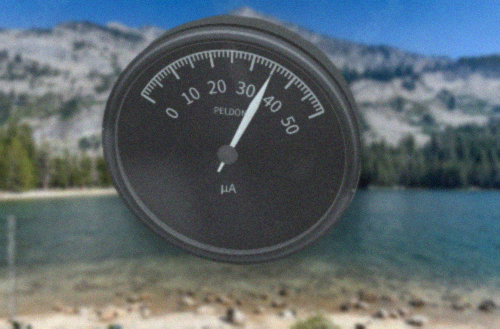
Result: 35 µA
